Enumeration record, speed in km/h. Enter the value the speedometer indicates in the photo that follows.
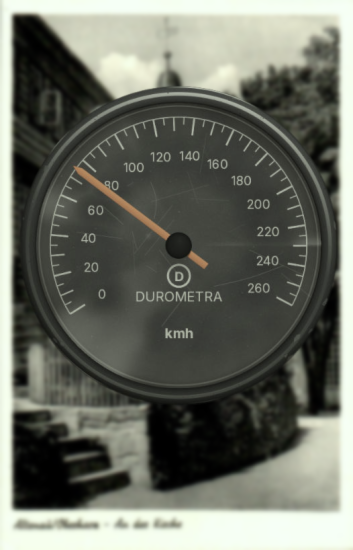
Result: 75 km/h
